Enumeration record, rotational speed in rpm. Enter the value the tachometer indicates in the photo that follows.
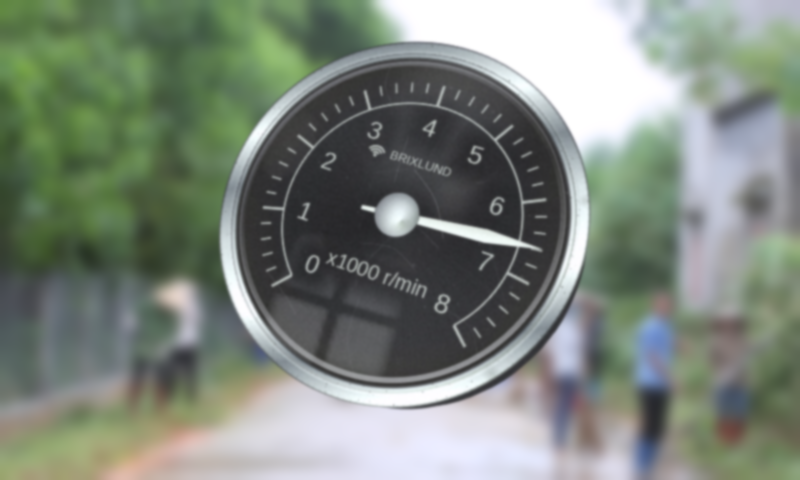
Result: 6600 rpm
